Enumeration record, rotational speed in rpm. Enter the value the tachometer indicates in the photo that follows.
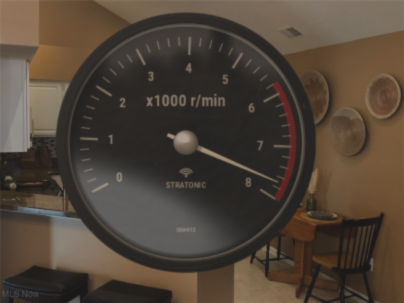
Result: 7700 rpm
